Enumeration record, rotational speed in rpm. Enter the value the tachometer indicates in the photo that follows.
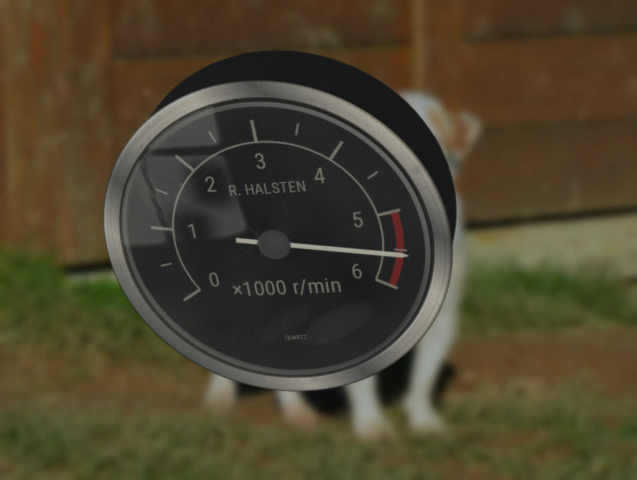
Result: 5500 rpm
